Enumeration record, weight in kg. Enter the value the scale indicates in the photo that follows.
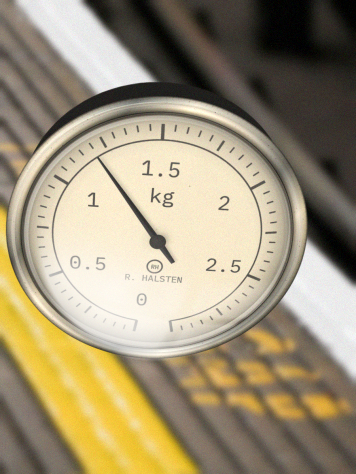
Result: 1.2 kg
